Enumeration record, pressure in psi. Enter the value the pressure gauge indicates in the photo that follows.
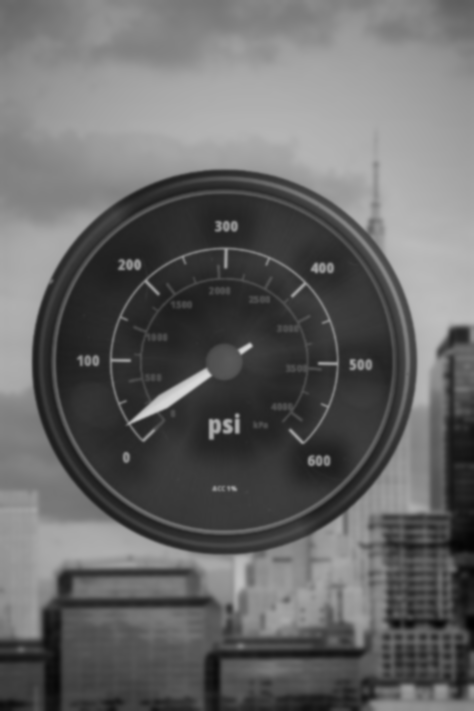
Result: 25 psi
